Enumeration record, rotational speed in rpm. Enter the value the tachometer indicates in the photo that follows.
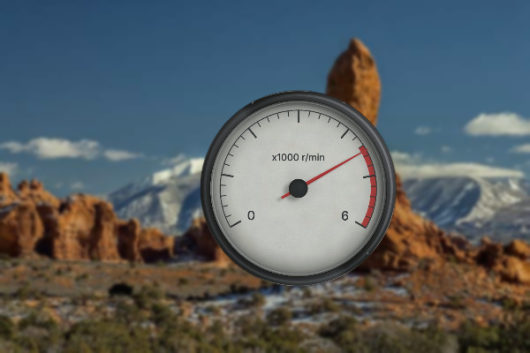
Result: 4500 rpm
